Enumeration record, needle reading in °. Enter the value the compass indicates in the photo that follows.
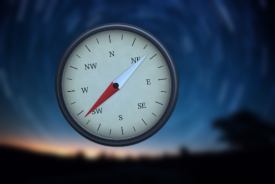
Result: 232.5 °
